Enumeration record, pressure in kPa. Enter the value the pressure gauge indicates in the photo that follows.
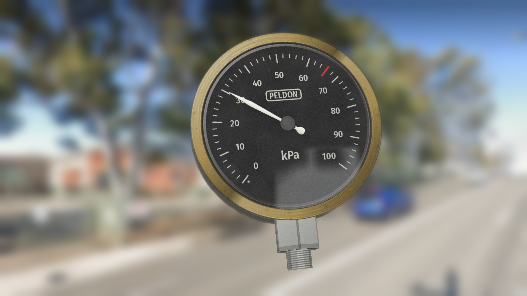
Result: 30 kPa
